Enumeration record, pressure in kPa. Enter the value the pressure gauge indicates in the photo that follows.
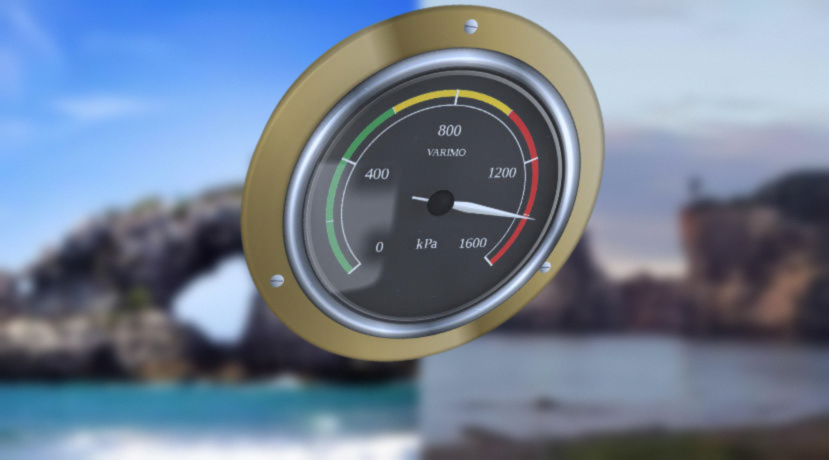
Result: 1400 kPa
